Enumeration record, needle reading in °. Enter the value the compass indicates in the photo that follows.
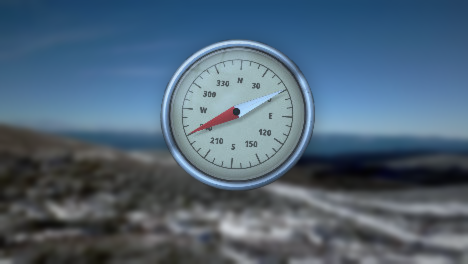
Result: 240 °
